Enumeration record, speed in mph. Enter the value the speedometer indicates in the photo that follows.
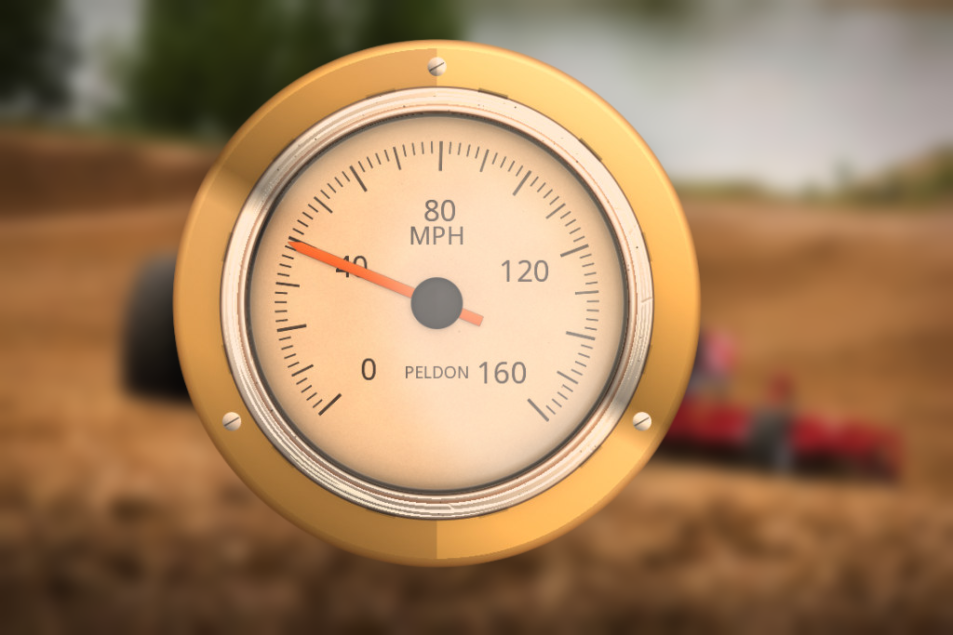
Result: 39 mph
